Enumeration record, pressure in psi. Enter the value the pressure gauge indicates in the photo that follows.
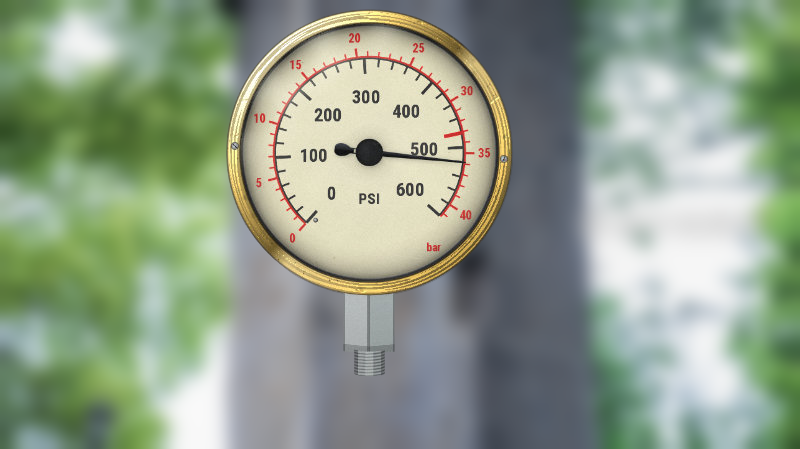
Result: 520 psi
